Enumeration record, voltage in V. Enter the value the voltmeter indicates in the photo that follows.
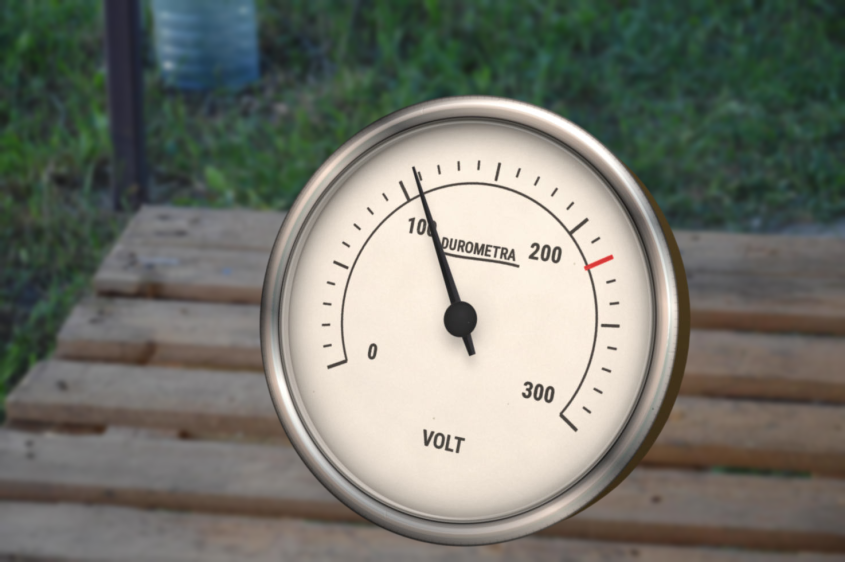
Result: 110 V
